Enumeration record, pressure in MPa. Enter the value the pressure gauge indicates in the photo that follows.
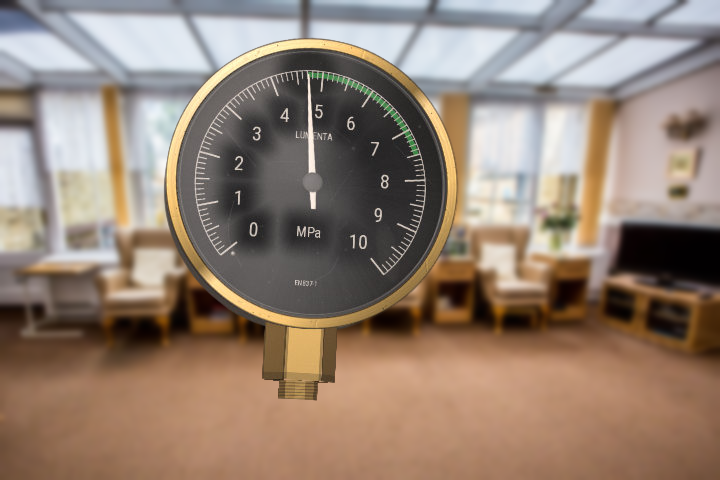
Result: 4.7 MPa
